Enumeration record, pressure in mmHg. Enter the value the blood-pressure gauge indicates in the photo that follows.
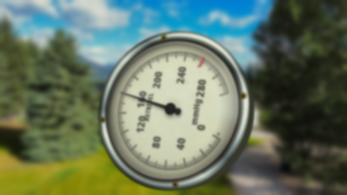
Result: 160 mmHg
